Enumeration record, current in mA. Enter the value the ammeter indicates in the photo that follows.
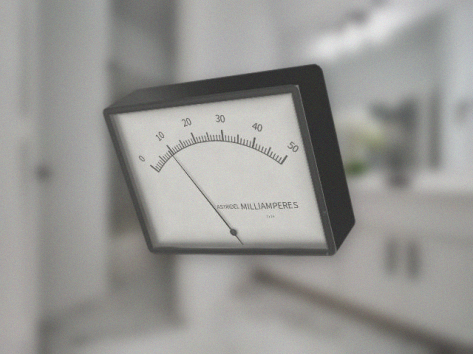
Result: 10 mA
